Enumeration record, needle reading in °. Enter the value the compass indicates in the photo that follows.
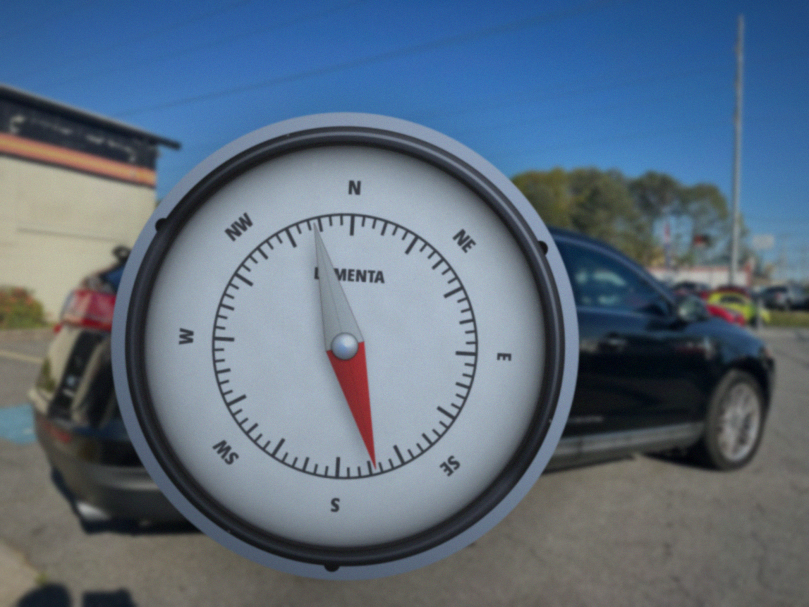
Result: 162.5 °
